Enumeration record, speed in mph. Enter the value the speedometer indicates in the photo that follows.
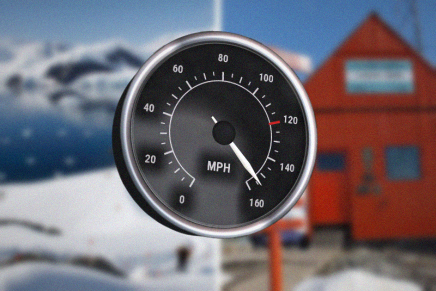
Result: 155 mph
